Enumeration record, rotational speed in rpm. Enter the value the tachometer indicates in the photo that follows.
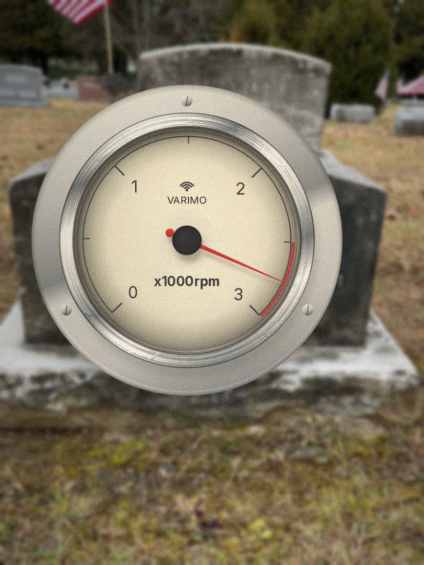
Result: 2750 rpm
